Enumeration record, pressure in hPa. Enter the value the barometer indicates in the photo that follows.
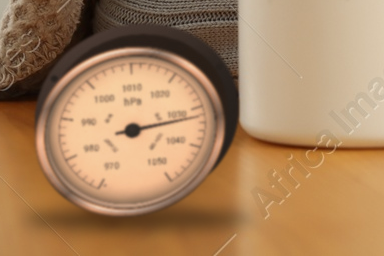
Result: 1032 hPa
